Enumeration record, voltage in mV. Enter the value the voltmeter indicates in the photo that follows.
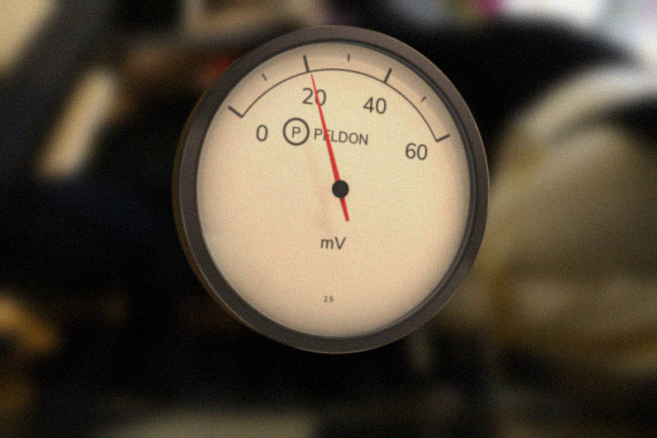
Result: 20 mV
